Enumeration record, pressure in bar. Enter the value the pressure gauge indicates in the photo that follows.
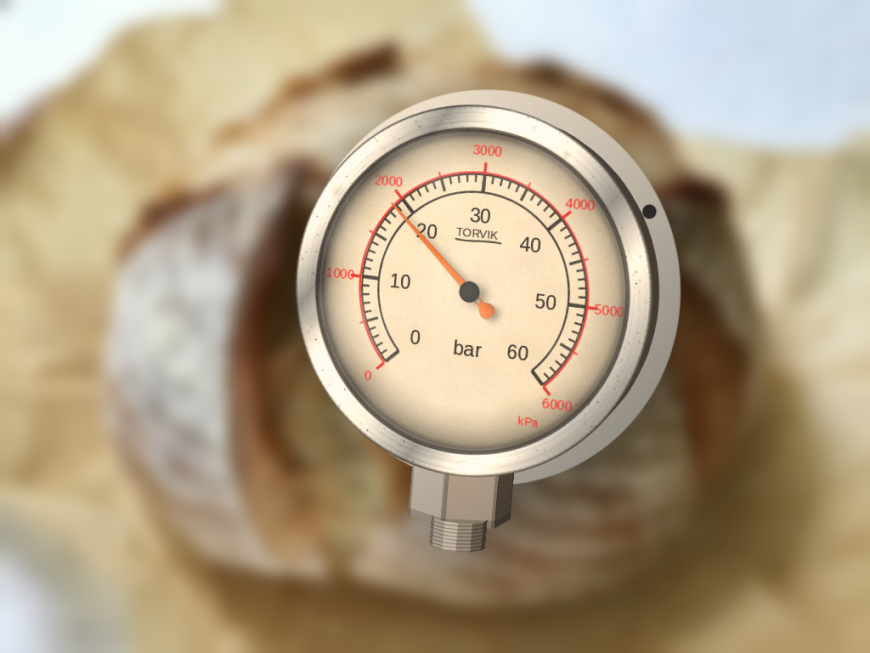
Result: 19 bar
